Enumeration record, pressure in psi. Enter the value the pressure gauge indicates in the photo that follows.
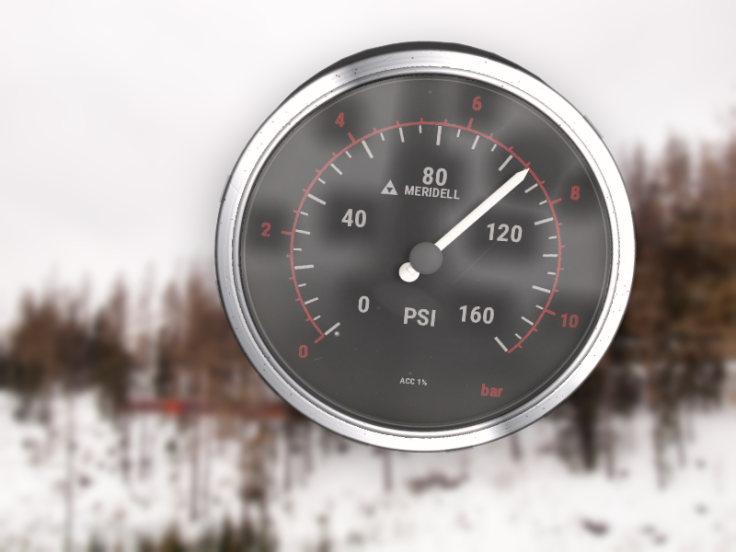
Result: 105 psi
